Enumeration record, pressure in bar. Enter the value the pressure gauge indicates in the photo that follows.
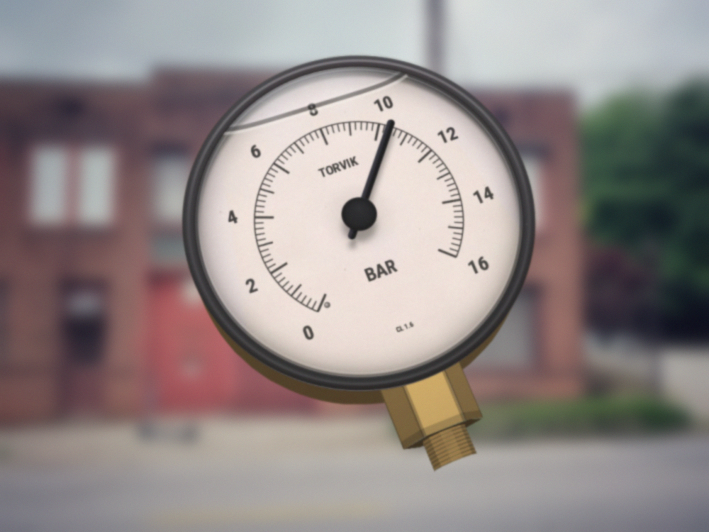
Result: 10.4 bar
